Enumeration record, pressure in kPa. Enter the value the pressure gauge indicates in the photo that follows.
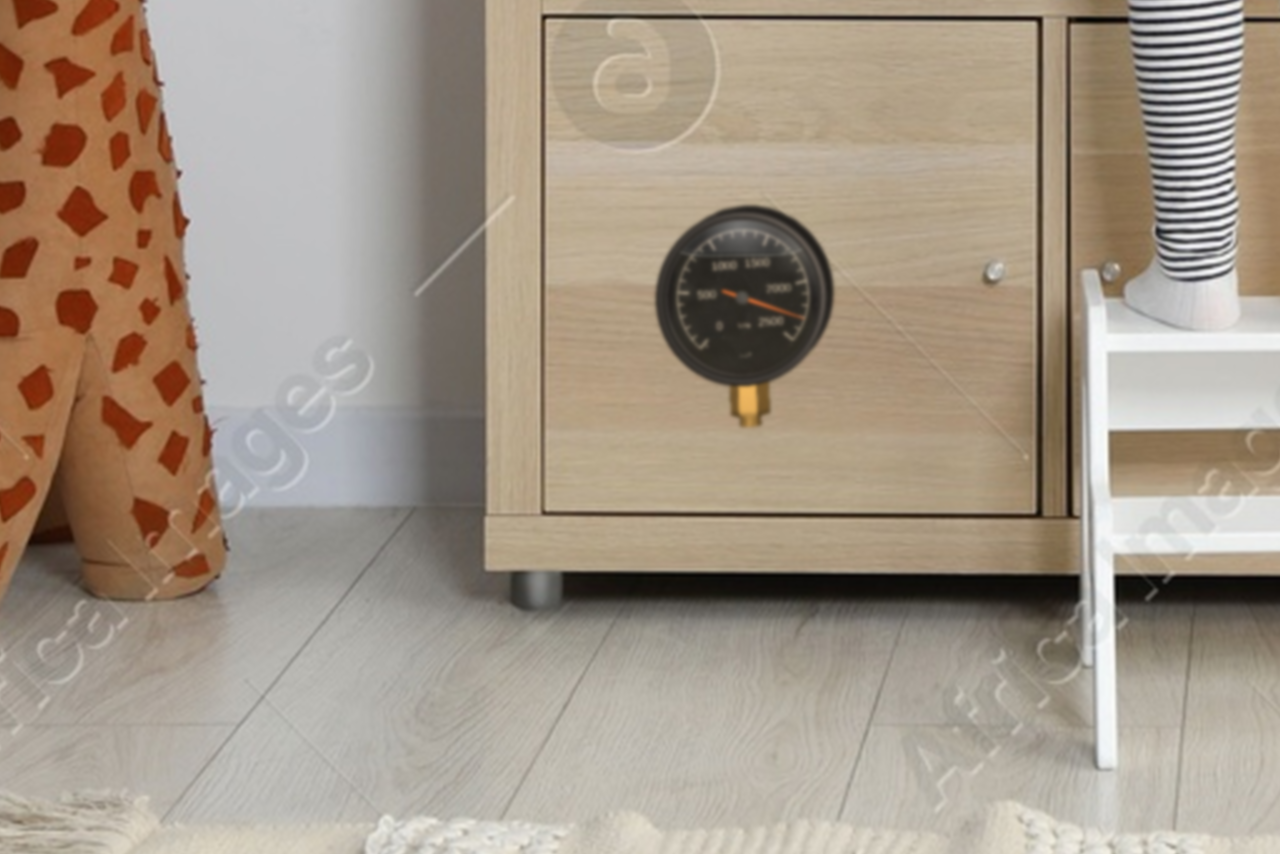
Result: 2300 kPa
